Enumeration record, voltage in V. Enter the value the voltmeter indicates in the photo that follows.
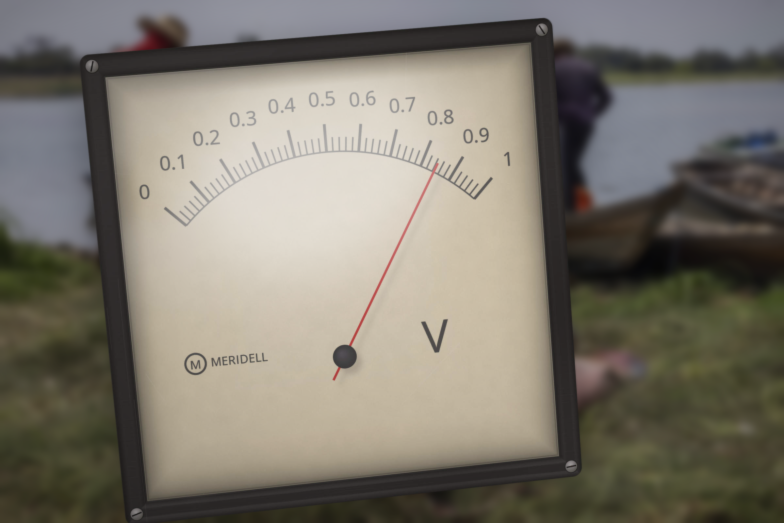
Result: 0.84 V
